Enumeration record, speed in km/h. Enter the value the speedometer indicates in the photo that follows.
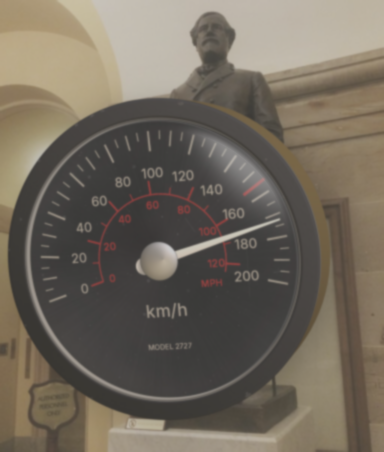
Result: 172.5 km/h
